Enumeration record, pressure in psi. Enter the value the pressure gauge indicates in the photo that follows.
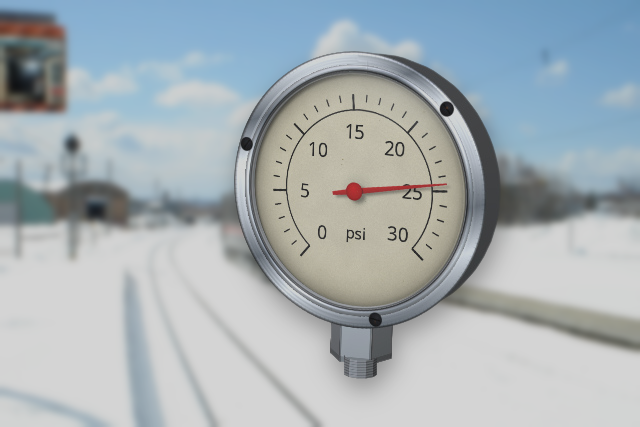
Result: 24.5 psi
